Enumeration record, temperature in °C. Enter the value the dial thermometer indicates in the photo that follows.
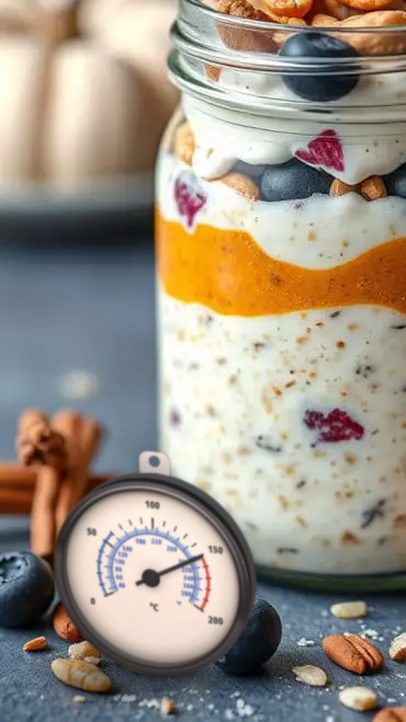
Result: 150 °C
